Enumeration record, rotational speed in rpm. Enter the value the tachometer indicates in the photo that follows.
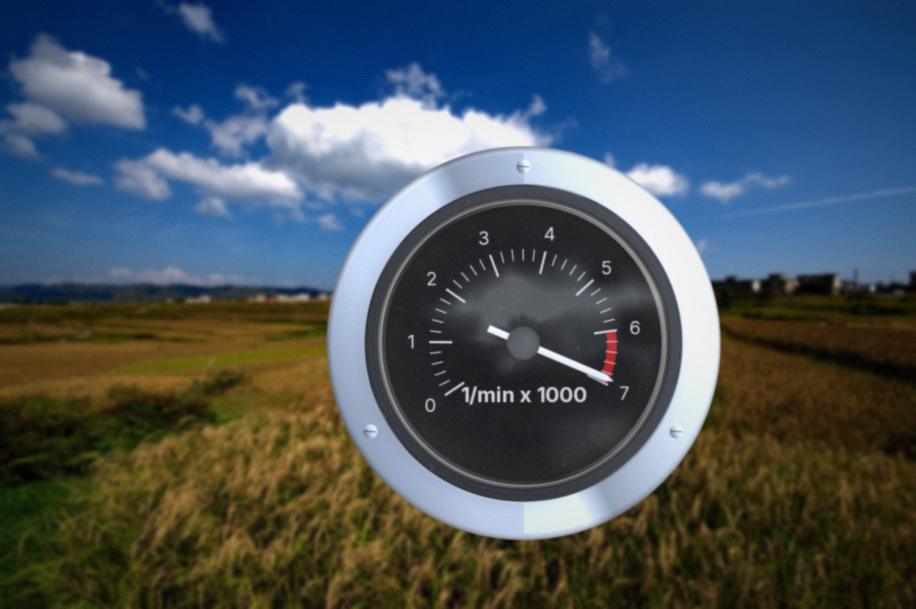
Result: 6900 rpm
